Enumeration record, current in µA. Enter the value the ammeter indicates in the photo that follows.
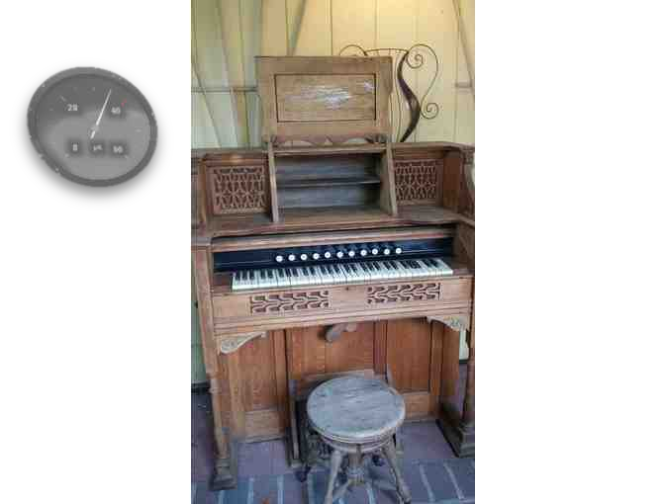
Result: 35 µA
